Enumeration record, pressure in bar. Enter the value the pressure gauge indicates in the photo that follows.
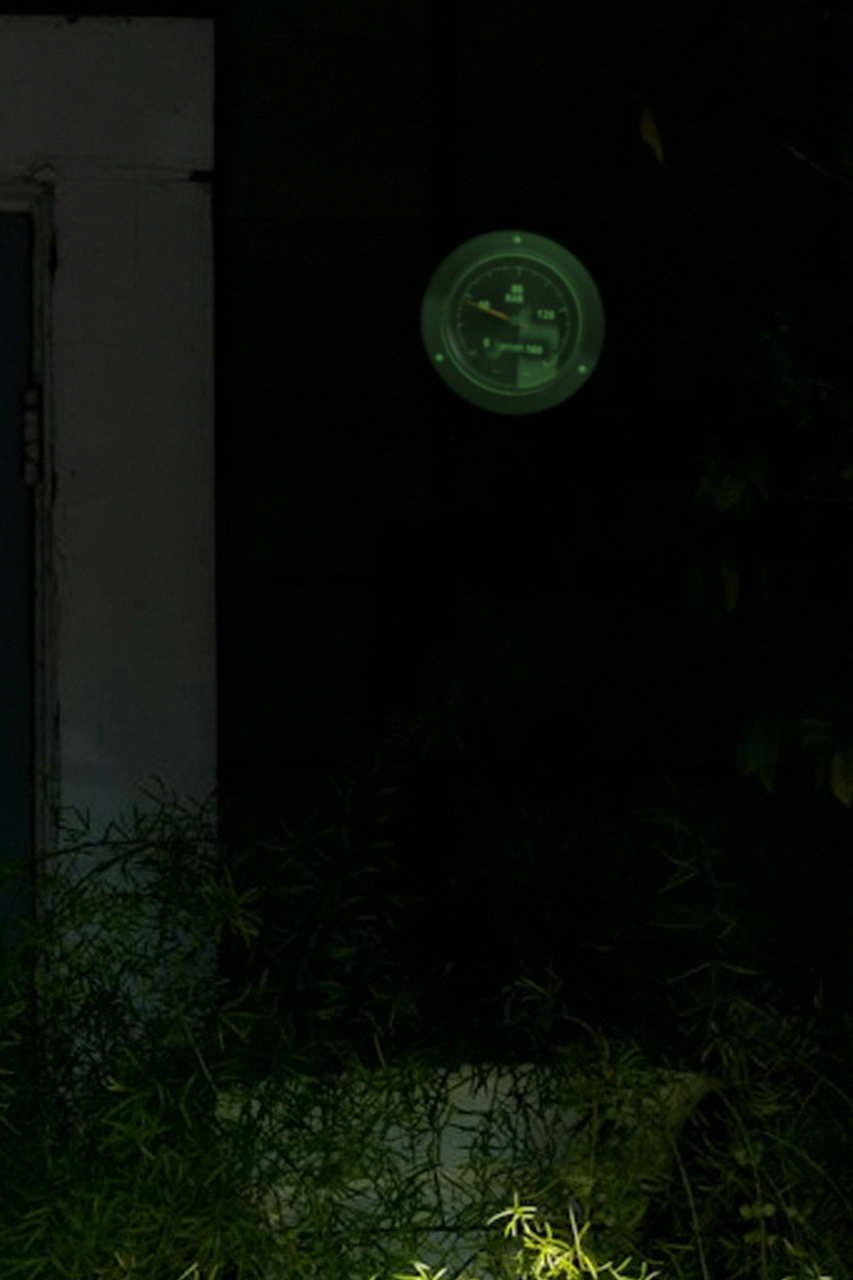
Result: 35 bar
